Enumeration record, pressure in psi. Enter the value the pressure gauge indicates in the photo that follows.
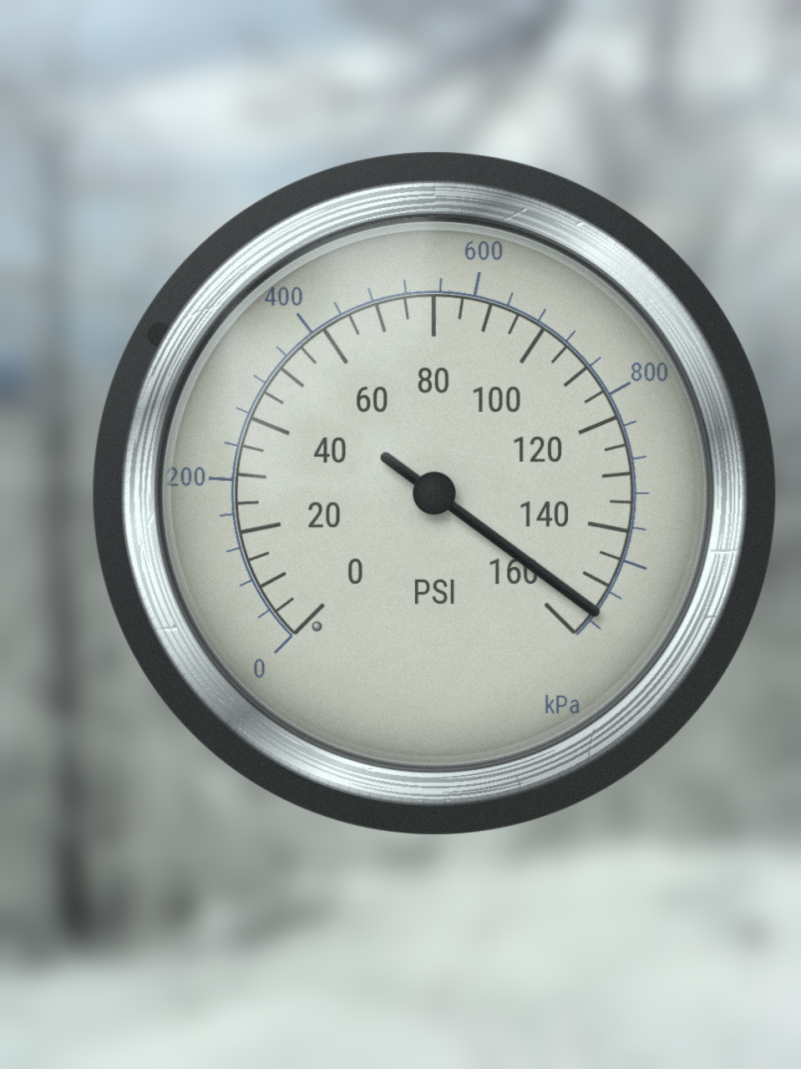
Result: 155 psi
